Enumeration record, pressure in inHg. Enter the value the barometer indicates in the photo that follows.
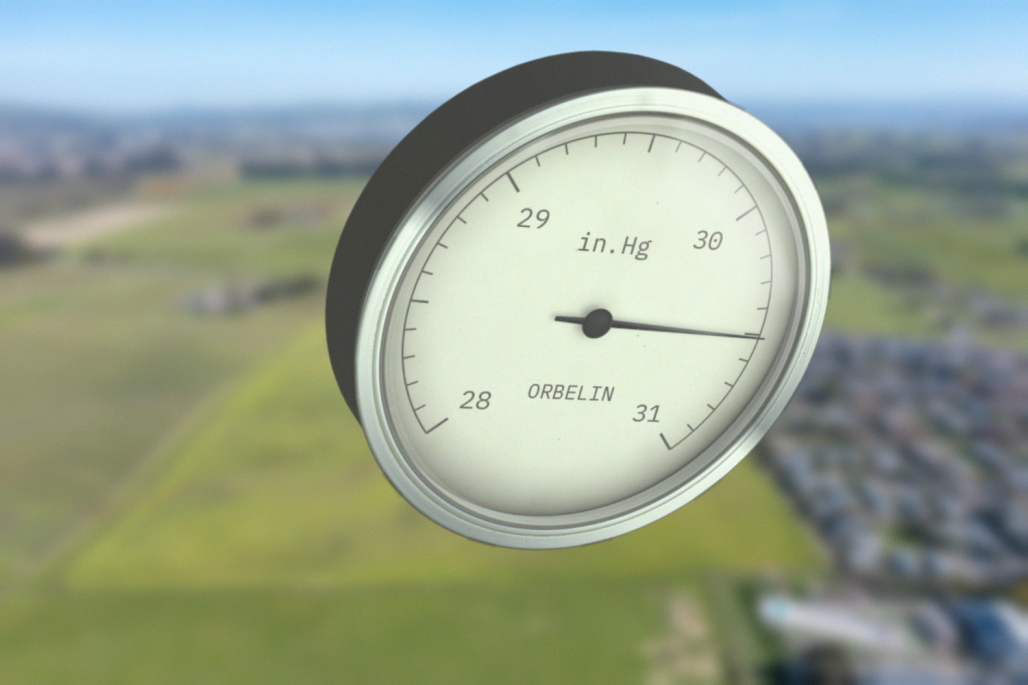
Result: 30.5 inHg
